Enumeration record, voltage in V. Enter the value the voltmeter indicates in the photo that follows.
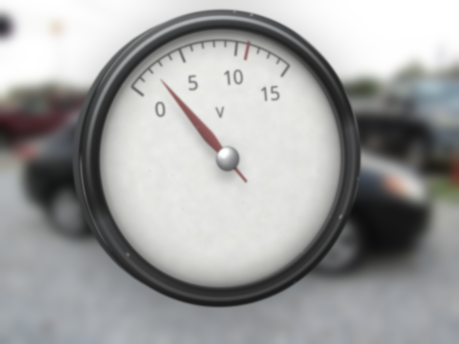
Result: 2 V
